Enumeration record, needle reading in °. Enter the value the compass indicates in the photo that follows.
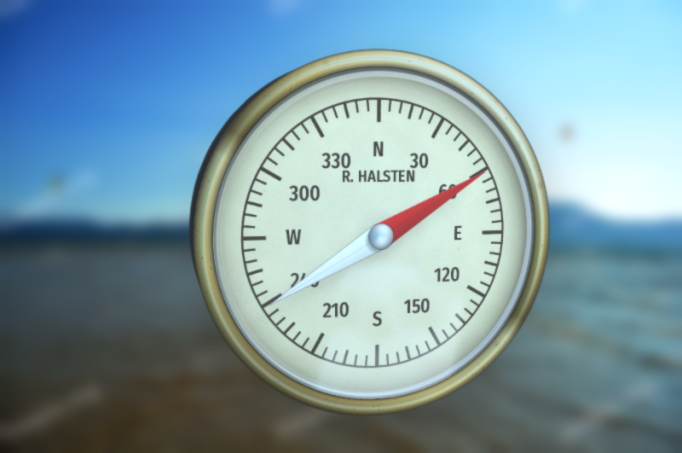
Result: 60 °
